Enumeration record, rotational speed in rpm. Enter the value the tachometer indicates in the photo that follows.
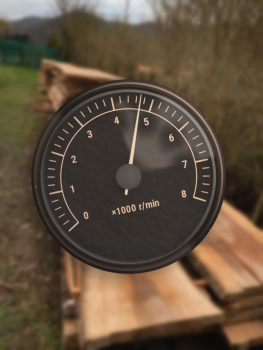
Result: 4700 rpm
